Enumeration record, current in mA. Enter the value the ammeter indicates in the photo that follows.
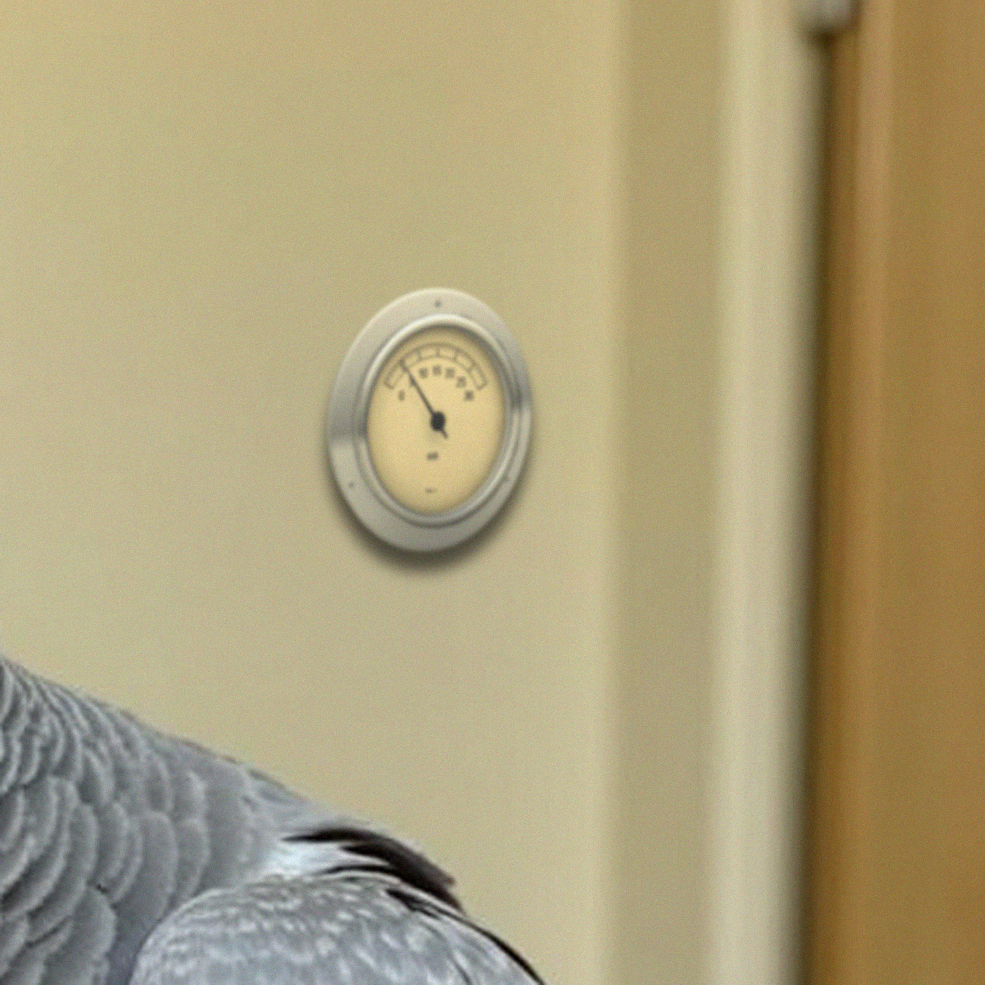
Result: 5 mA
